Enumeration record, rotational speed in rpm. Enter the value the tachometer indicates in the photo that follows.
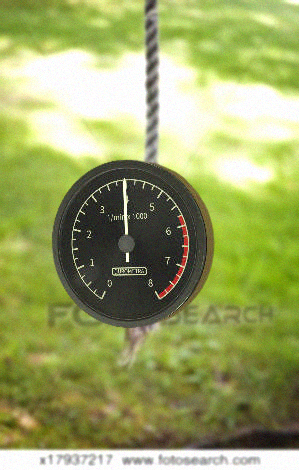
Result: 4000 rpm
